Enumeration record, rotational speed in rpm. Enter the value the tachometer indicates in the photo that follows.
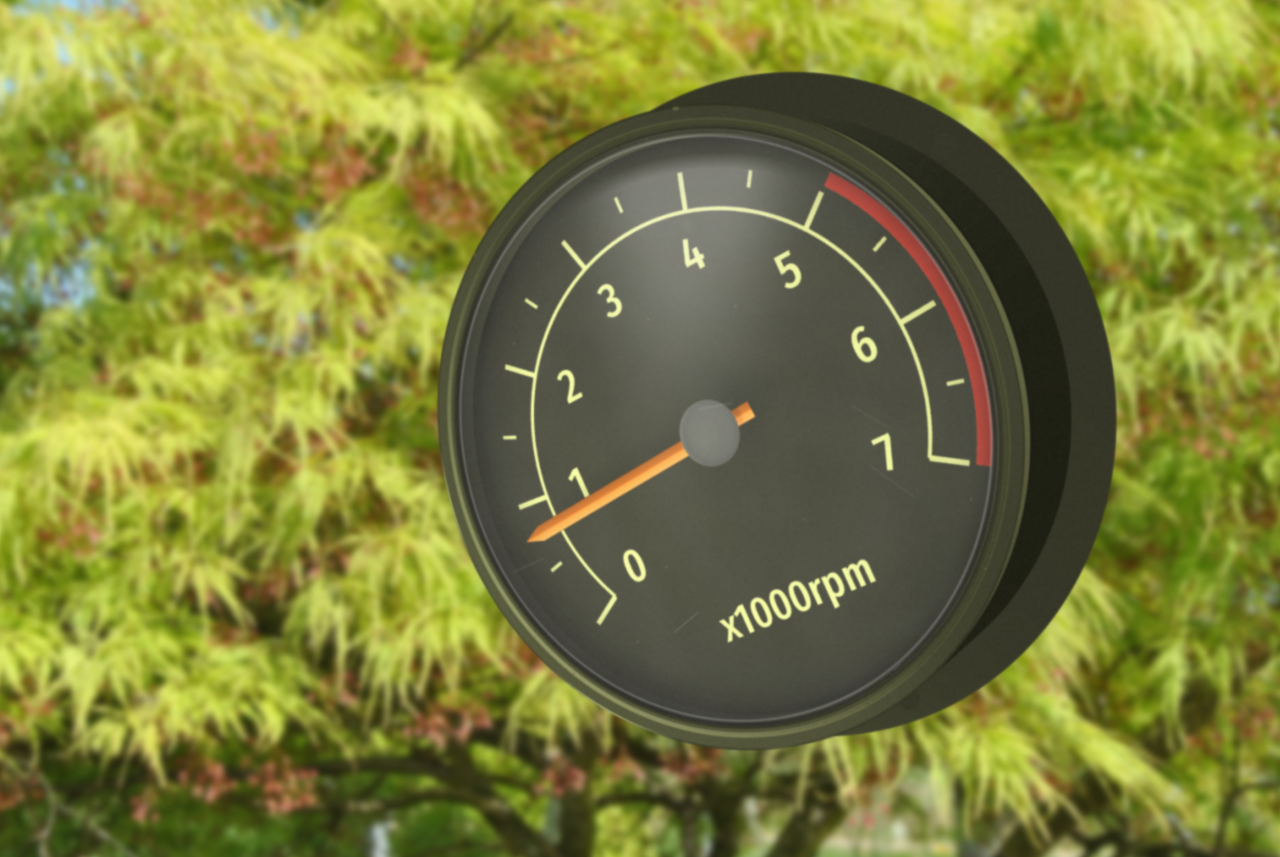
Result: 750 rpm
